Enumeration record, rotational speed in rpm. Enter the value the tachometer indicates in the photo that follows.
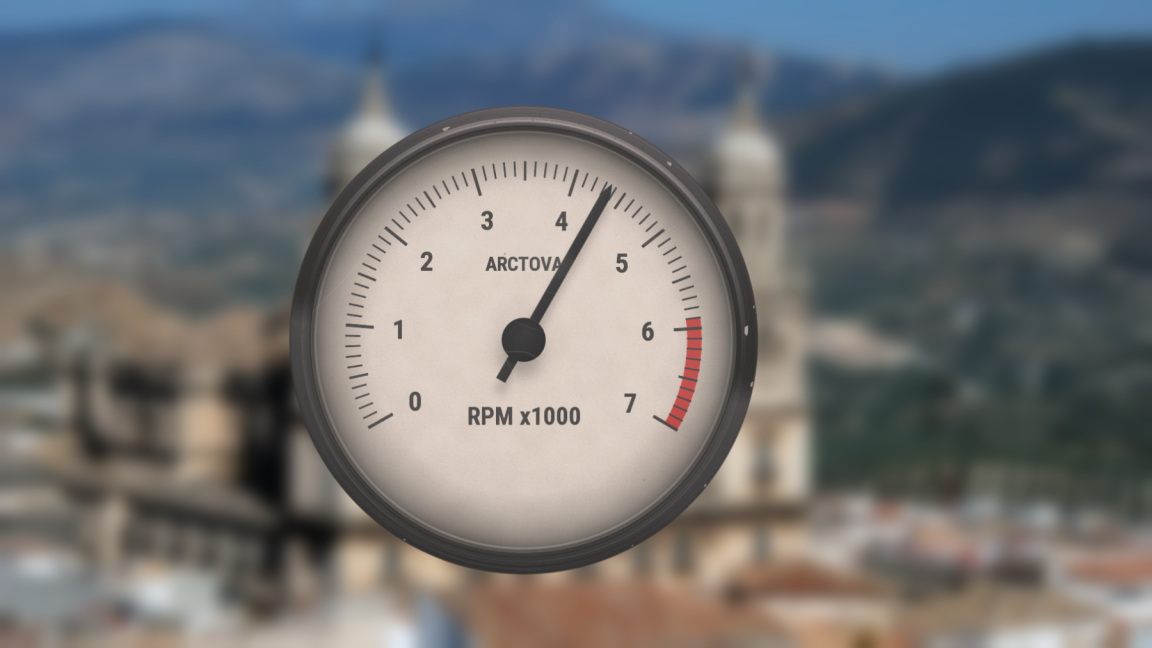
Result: 4350 rpm
